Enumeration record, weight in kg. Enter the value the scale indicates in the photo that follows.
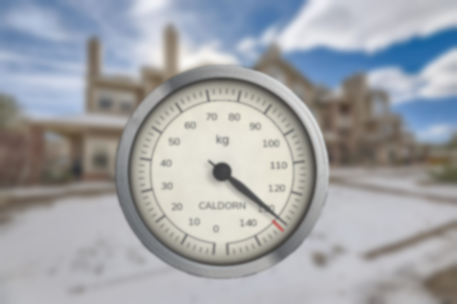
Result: 130 kg
